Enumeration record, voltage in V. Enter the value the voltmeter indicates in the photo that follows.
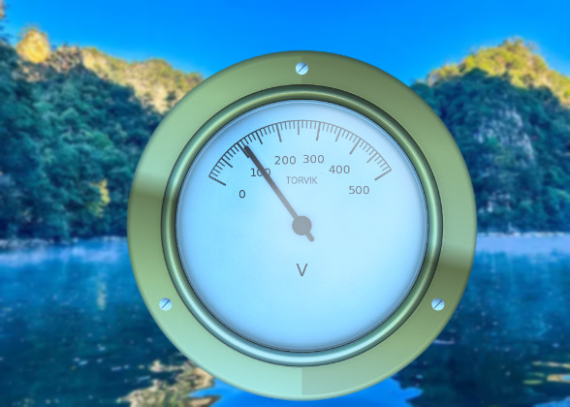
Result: 110 V
